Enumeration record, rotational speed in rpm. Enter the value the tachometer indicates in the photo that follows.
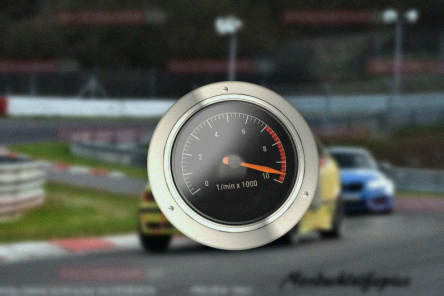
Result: 9600 rpm
